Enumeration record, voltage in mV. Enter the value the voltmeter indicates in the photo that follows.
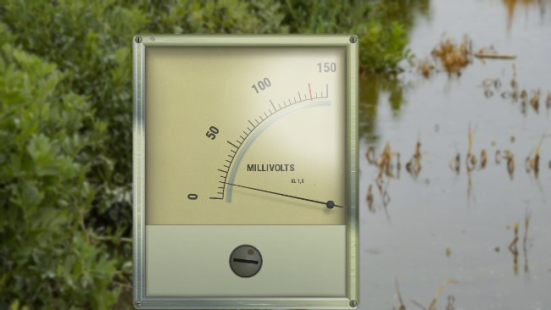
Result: 15 mV
